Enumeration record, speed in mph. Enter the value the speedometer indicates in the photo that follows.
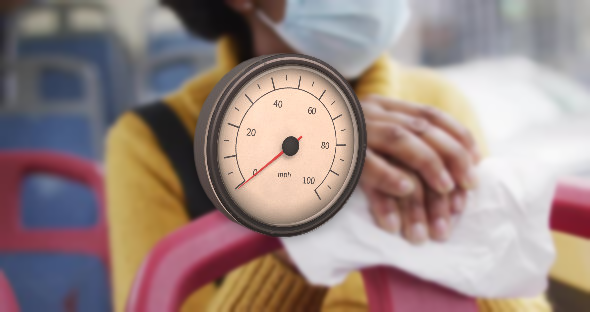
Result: 0 mph
